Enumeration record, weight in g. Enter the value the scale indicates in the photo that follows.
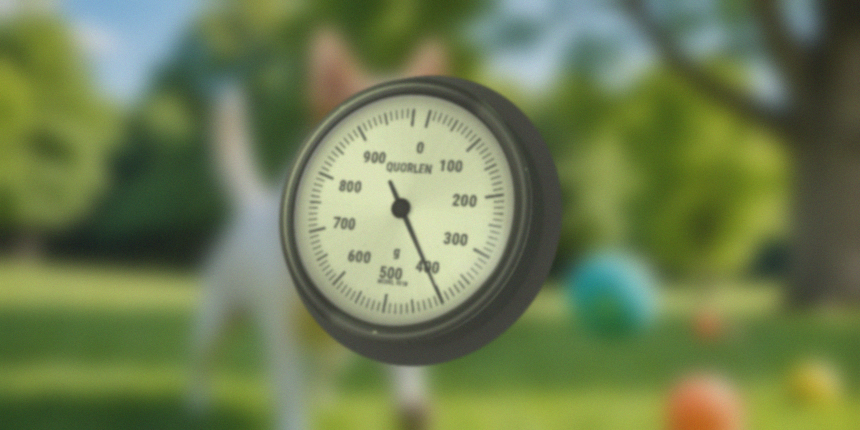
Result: 400 g
